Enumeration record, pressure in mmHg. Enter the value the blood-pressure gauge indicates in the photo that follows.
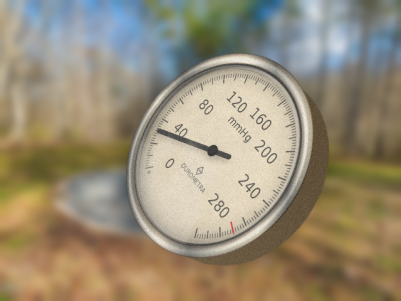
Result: 30 mmHg
